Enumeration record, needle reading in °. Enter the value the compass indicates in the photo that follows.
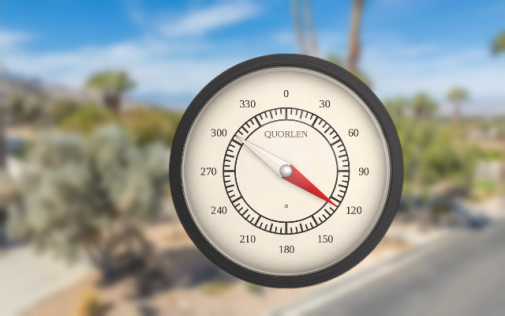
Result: 125 °
